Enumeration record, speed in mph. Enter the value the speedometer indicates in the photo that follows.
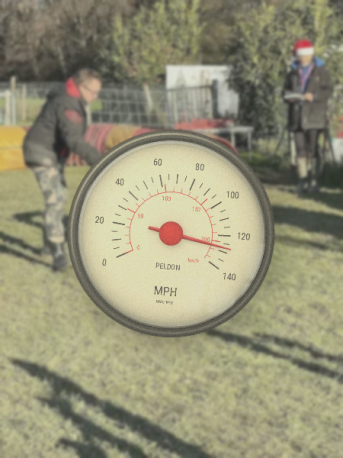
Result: 127.5 mph
